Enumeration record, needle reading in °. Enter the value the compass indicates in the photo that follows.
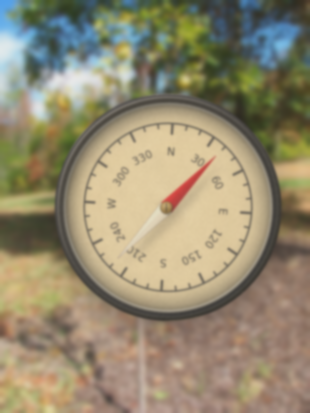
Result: 40 °
